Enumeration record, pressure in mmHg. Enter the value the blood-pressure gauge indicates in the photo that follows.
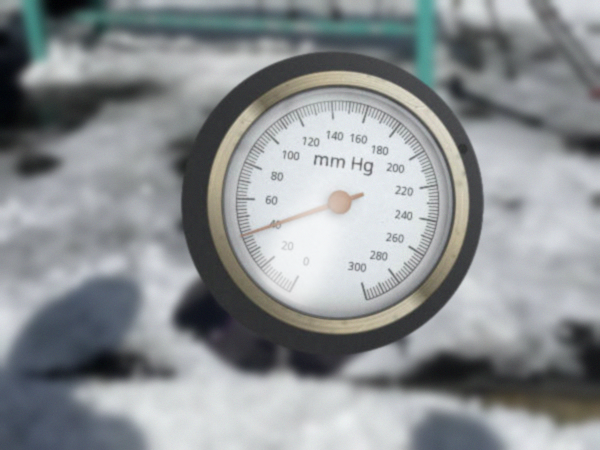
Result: 40 mmHg
